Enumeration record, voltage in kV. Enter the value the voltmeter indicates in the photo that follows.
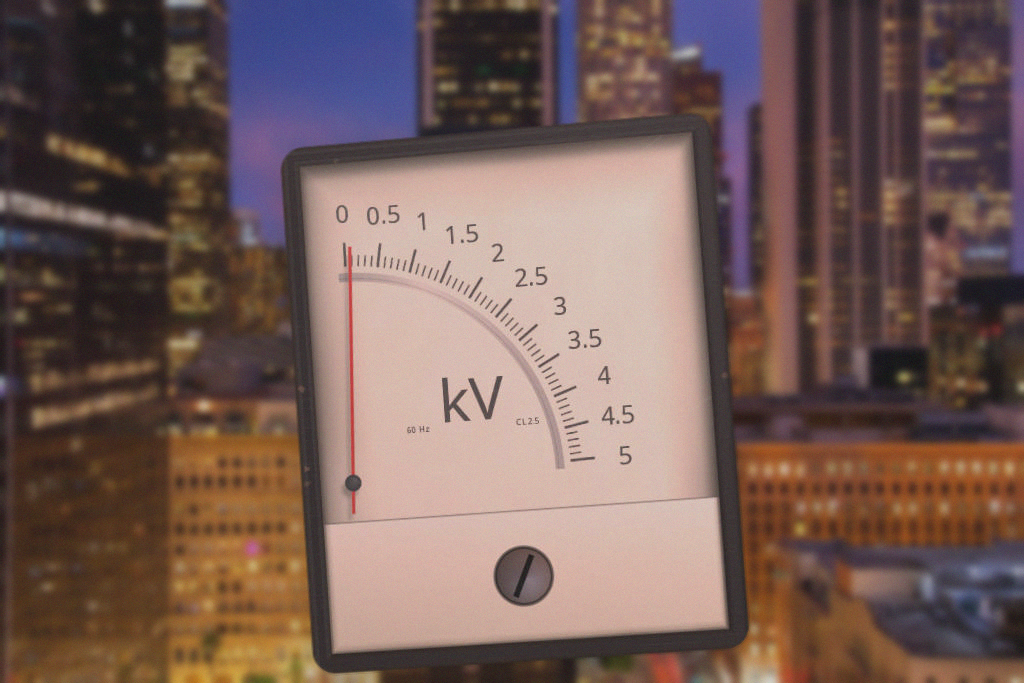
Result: 0.1 kV
